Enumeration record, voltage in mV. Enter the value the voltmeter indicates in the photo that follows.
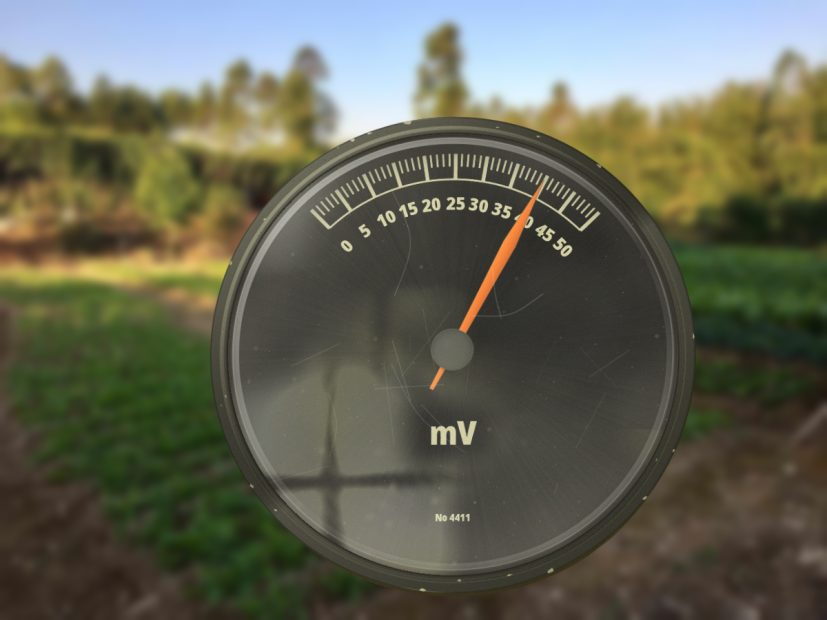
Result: 40 mV
